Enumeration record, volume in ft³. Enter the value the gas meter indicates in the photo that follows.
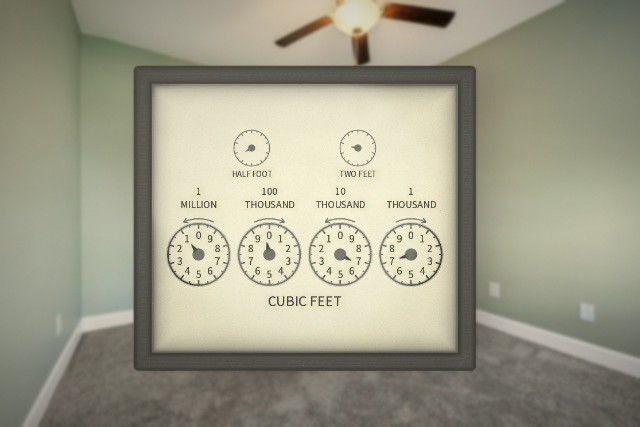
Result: 96700 ft³
